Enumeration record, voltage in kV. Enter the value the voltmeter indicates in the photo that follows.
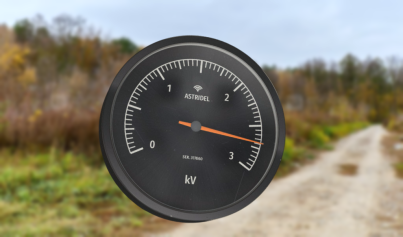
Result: 2.7 kV
